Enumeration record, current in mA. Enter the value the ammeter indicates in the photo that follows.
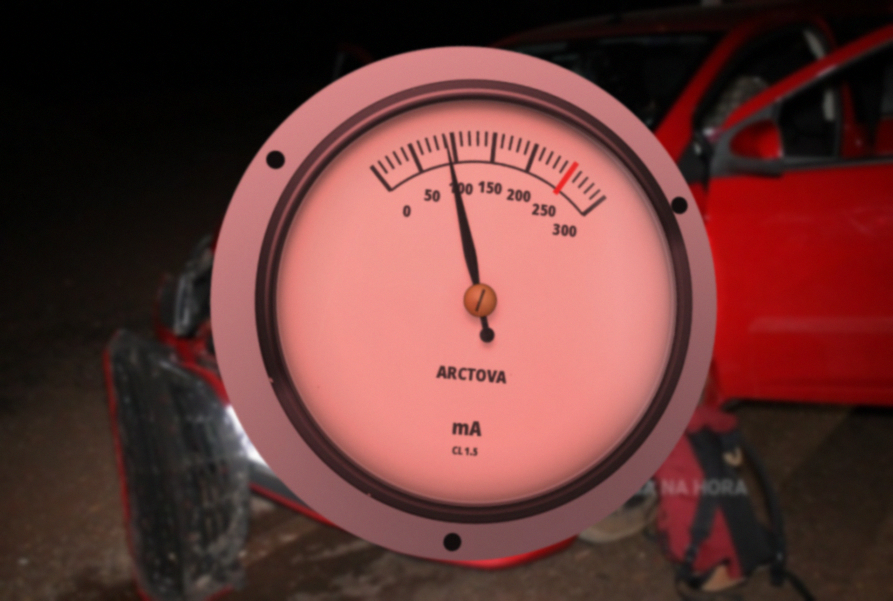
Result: 90 mA
